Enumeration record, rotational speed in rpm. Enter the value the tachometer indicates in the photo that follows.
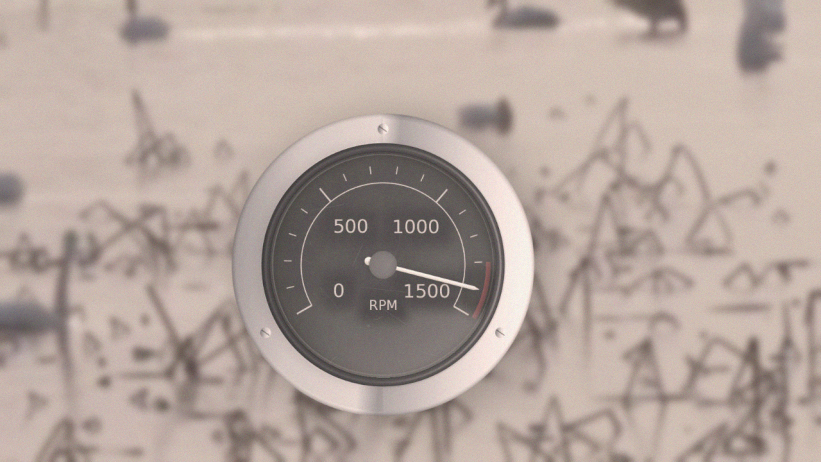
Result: 1400 rpm
